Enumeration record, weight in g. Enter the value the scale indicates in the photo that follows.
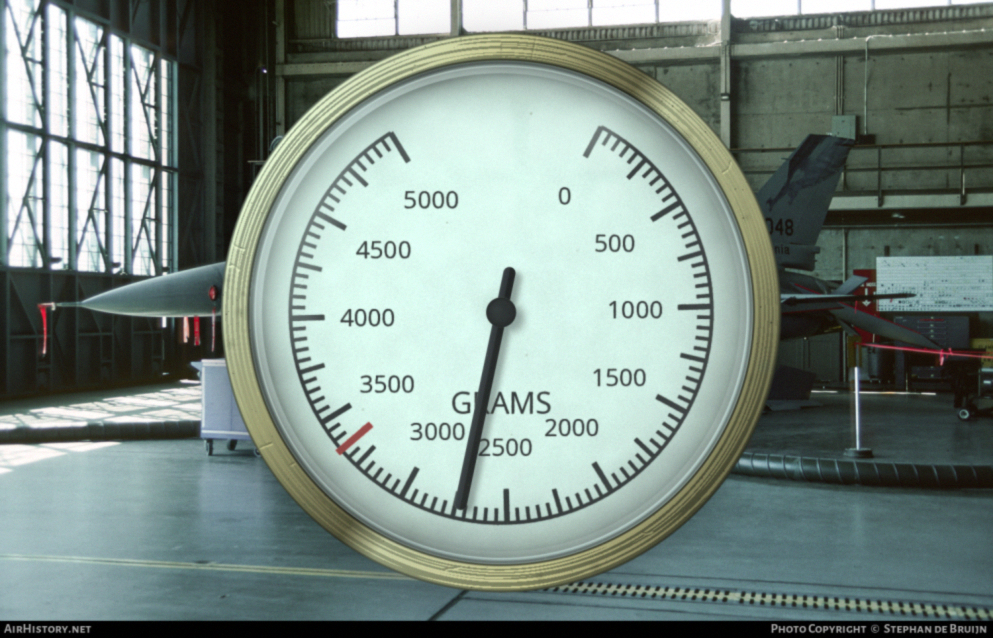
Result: 2725 g
